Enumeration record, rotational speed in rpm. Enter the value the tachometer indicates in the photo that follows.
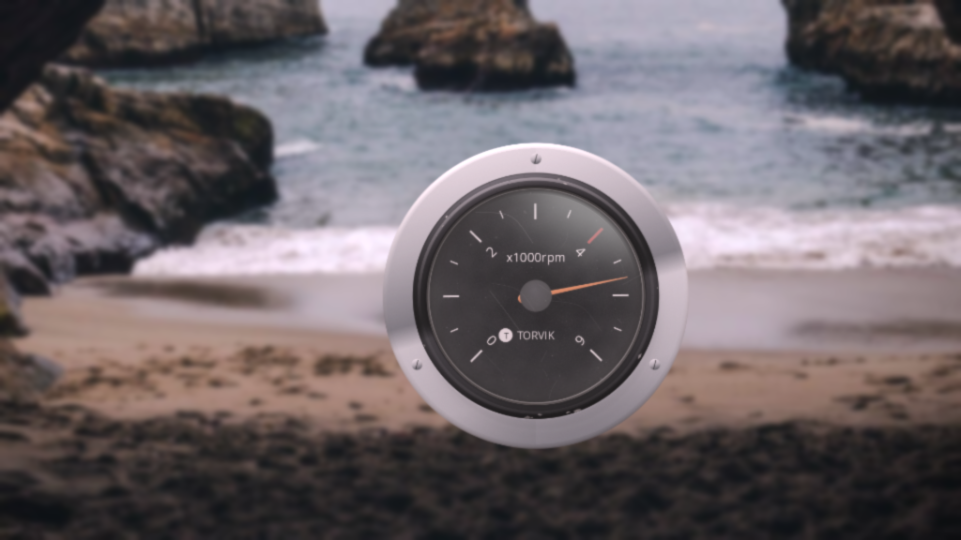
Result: 4750 rpm
